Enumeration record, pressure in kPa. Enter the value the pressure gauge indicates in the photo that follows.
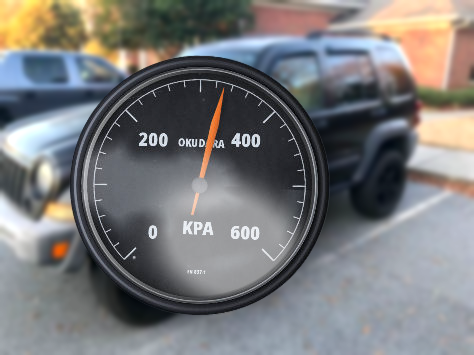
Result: 330 kPa
